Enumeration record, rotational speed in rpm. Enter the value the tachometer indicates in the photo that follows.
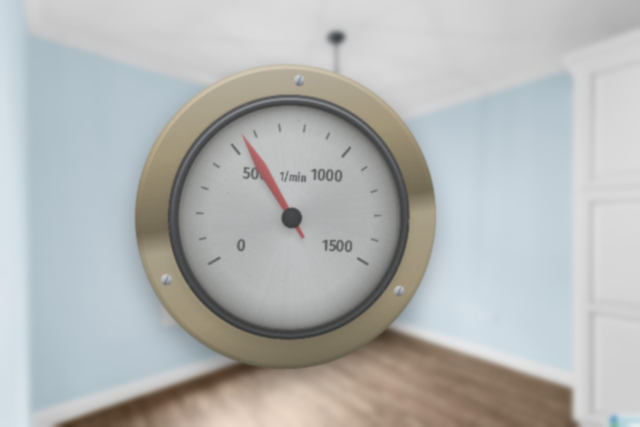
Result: 550 rpm
